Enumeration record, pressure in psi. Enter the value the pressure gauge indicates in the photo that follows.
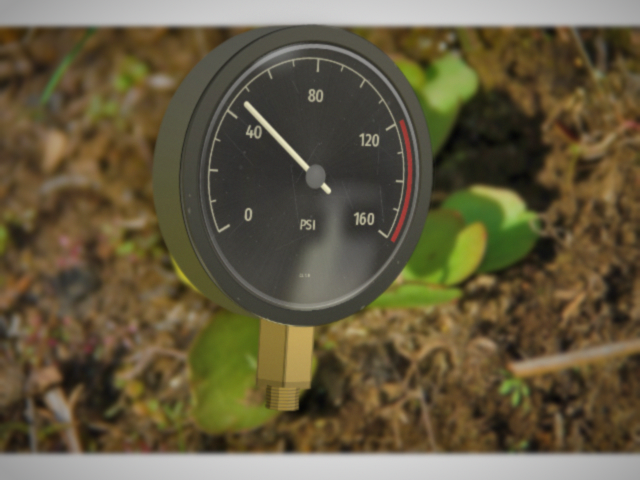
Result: 45 psi
